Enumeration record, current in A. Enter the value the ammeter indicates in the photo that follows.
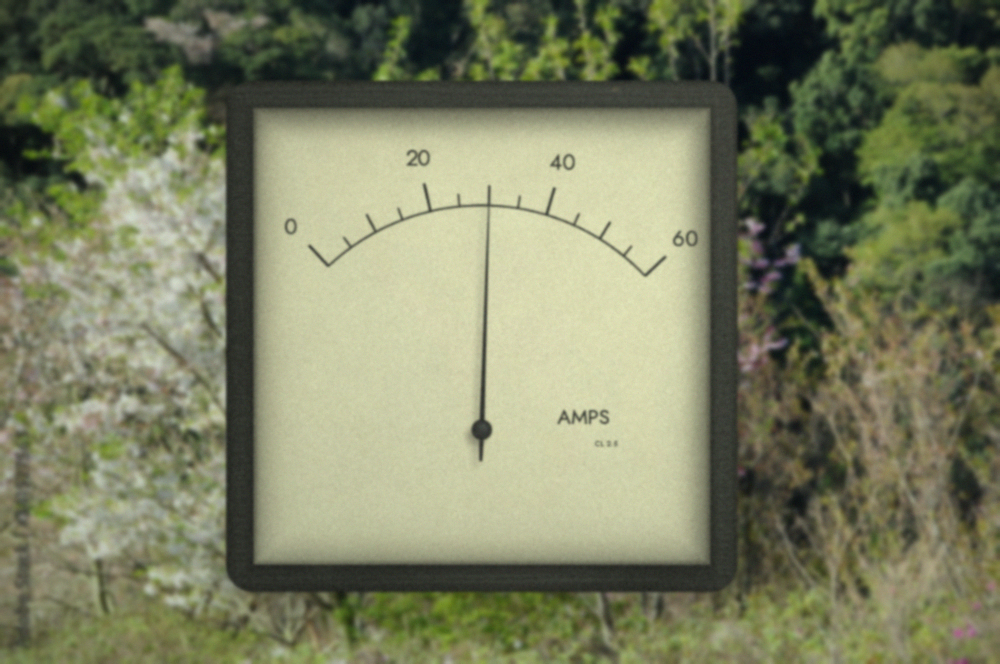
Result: 30 A
